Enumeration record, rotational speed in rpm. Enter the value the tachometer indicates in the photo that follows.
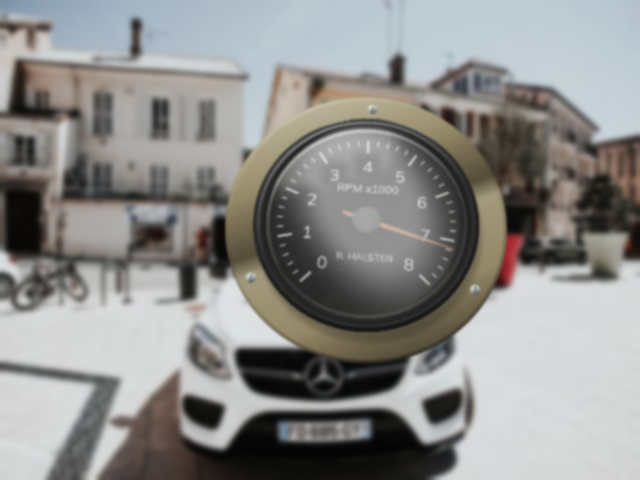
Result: 7200 rpm
